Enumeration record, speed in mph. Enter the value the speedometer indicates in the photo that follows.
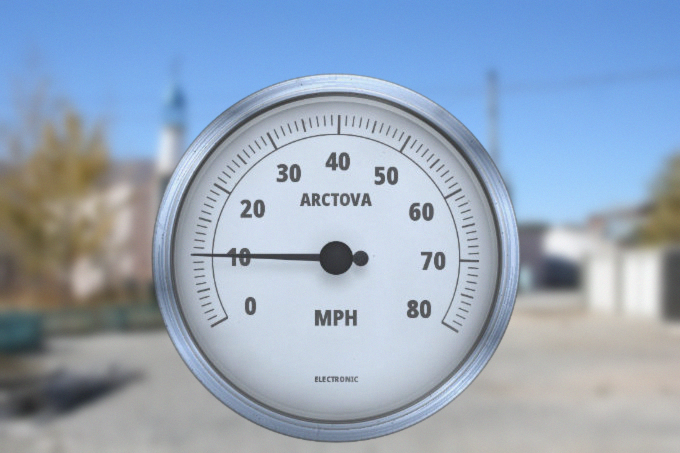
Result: 10 mph
